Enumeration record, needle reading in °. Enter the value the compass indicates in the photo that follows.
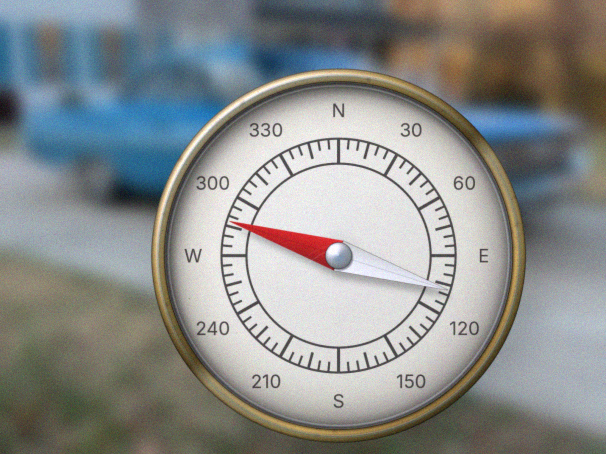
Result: 287.5 °
